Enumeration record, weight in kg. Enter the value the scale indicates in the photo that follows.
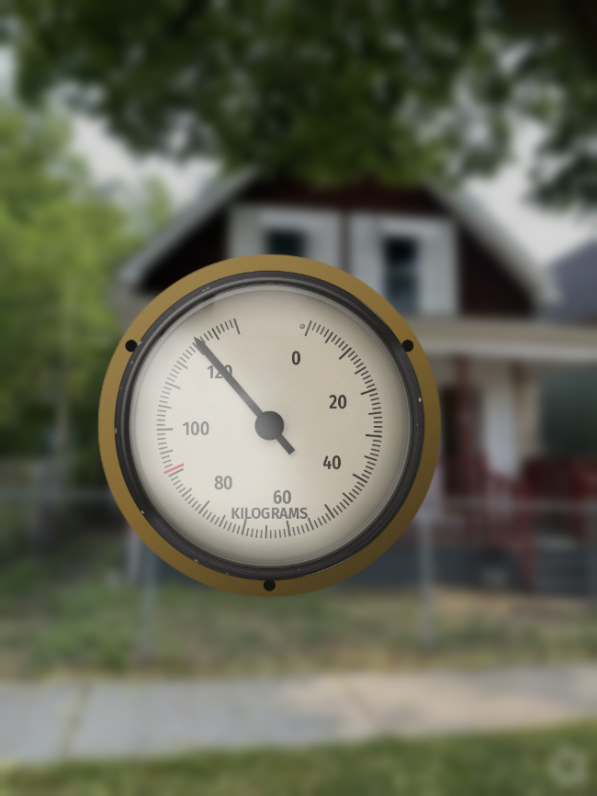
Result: 121 kg
